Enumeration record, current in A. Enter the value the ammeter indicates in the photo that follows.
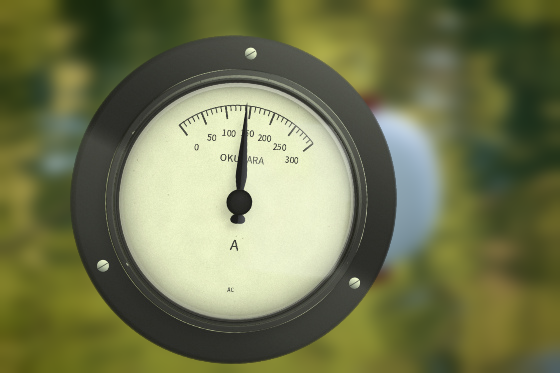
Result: 140 A
